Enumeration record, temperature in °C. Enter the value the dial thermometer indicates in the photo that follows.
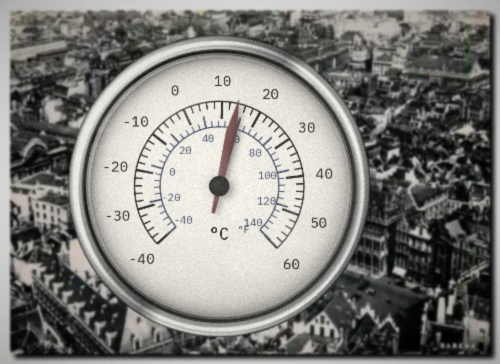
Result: 14 °C
